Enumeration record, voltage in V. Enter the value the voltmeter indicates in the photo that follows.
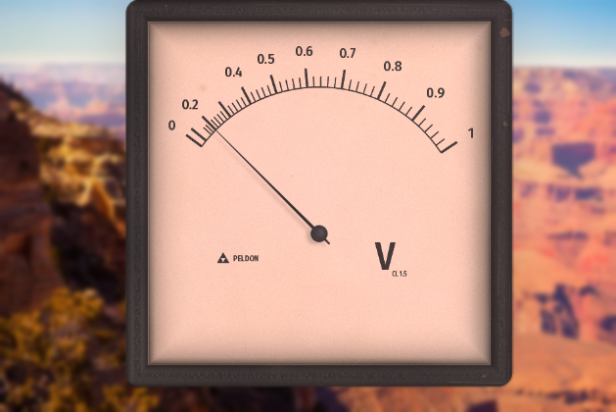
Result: 0.2 V
